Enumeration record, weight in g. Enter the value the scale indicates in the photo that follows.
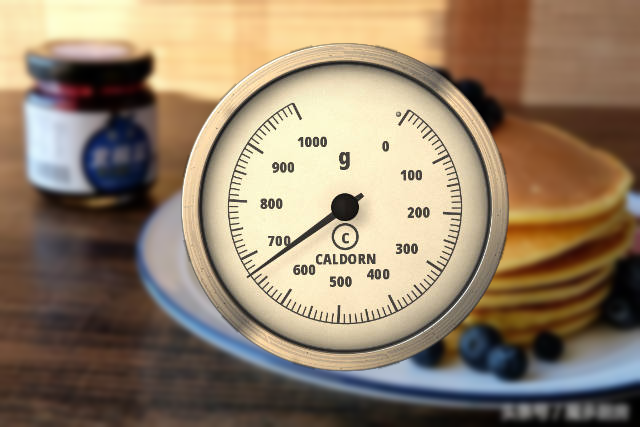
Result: 670 g
